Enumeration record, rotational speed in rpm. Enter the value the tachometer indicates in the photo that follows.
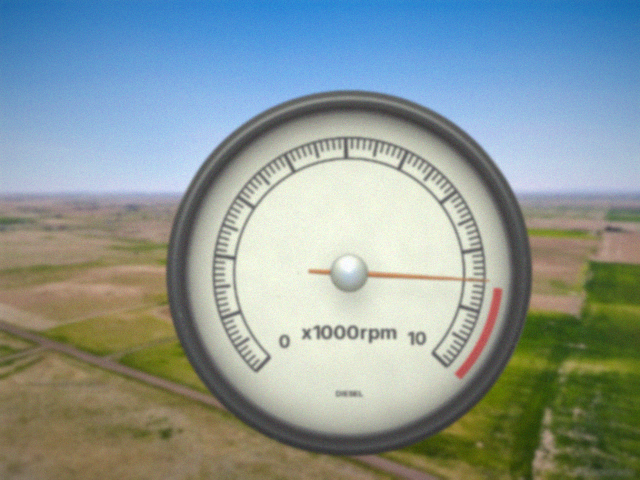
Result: 8500 rpm
